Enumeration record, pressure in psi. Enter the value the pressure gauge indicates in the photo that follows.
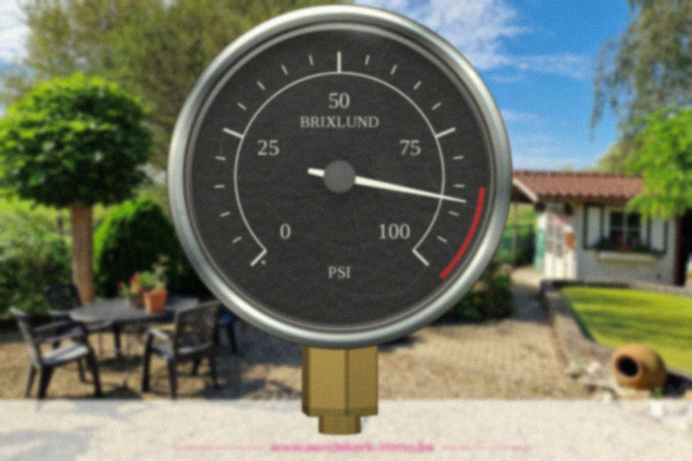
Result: 87.5 psi
